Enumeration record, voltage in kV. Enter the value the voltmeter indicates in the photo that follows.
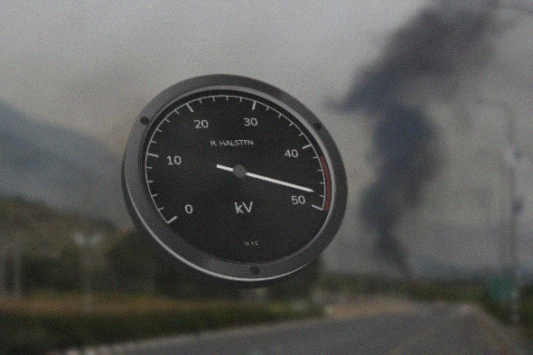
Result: 48 kV
